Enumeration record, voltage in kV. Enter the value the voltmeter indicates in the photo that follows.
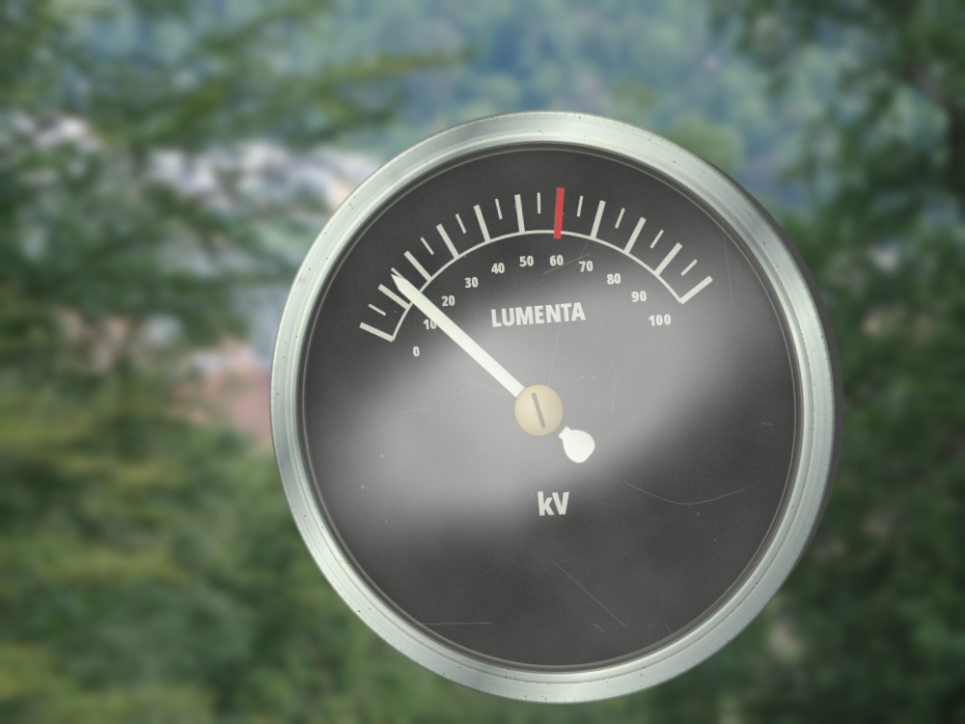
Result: 15 kV
